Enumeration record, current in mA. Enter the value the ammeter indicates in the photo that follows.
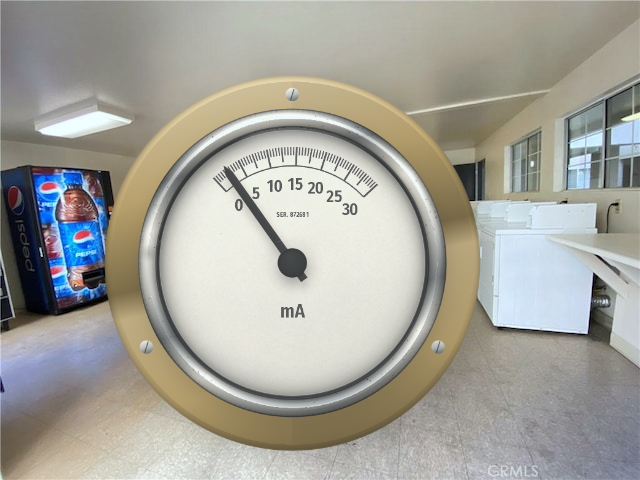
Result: 2.5 mA
